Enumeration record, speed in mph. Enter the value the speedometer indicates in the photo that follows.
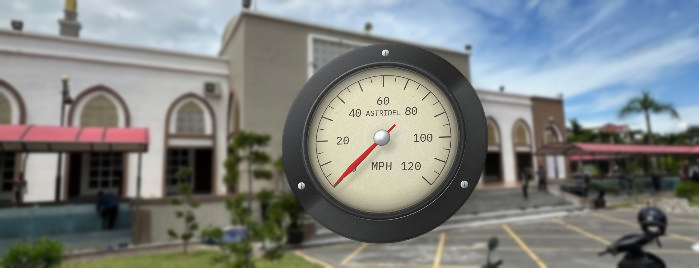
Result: 0 mph
